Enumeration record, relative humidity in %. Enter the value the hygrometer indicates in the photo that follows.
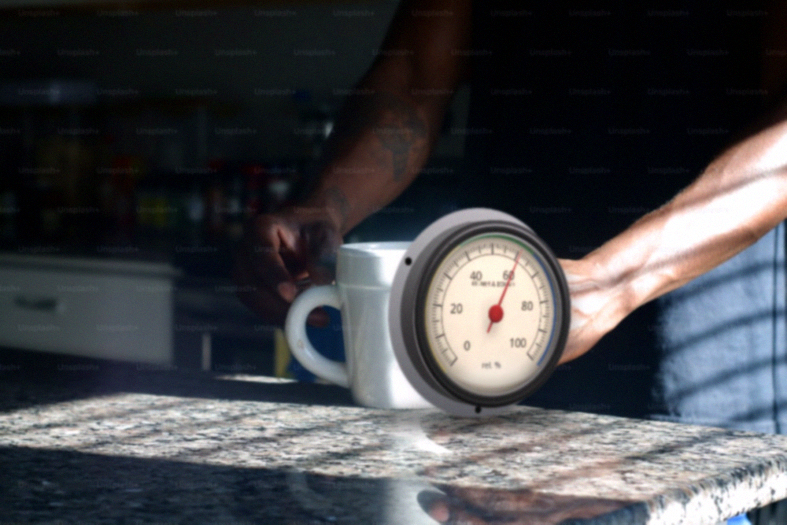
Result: 60 %
